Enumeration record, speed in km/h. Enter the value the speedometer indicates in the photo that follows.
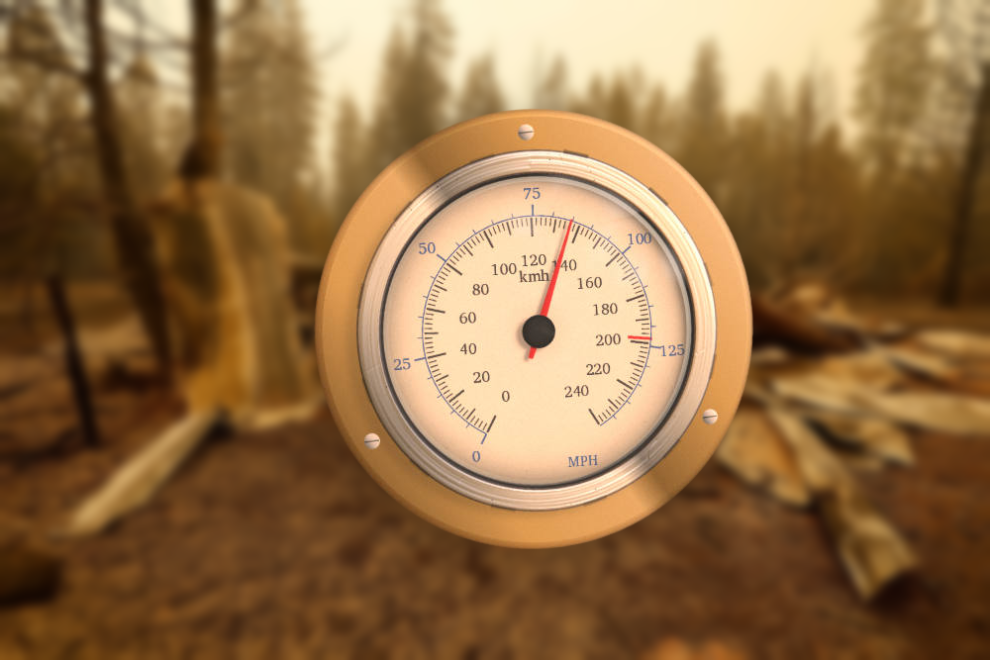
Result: 136 km/h
